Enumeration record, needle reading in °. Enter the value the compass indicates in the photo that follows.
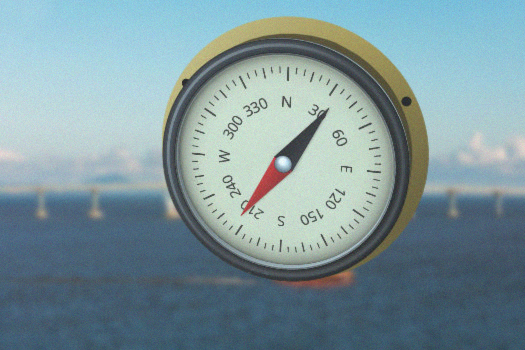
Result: 215 °
